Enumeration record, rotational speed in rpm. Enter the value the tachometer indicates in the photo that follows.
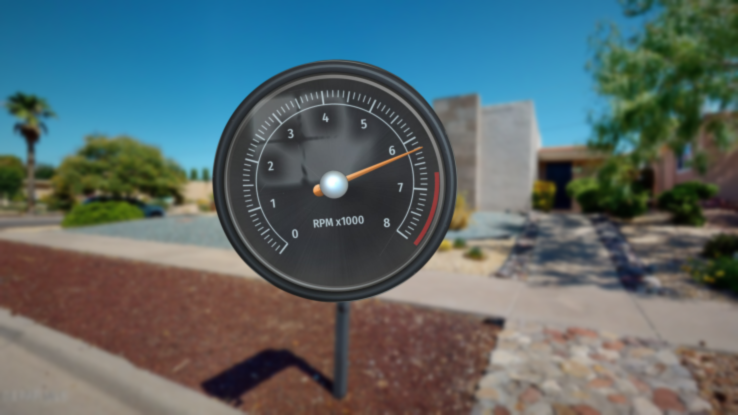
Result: 6200 rpm
